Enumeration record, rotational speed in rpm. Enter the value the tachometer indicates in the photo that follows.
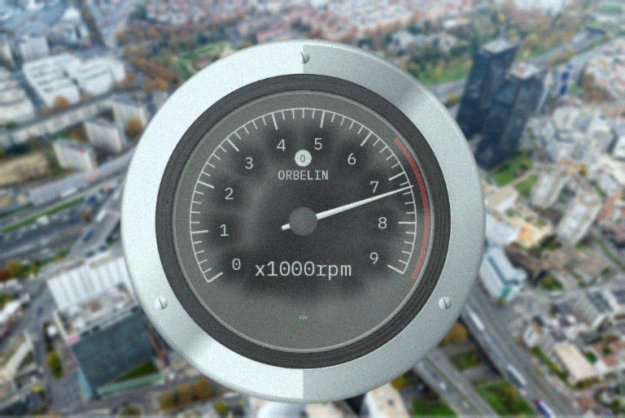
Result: 7300 rpm
